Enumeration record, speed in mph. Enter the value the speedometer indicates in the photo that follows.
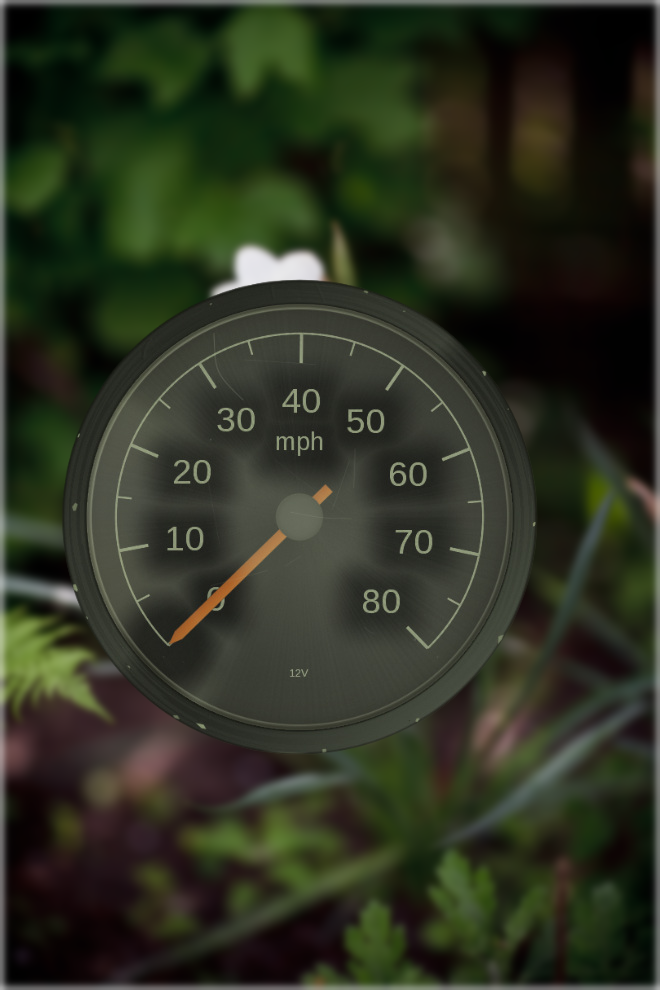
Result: 0 mph
